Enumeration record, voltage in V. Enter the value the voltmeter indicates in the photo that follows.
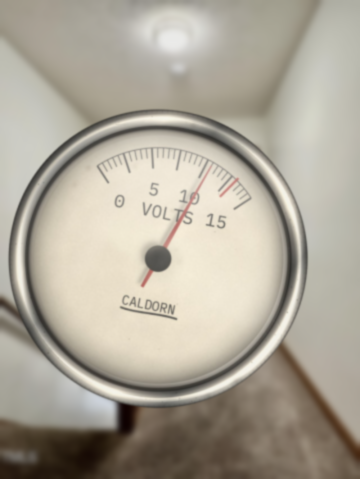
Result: 10.5 V
